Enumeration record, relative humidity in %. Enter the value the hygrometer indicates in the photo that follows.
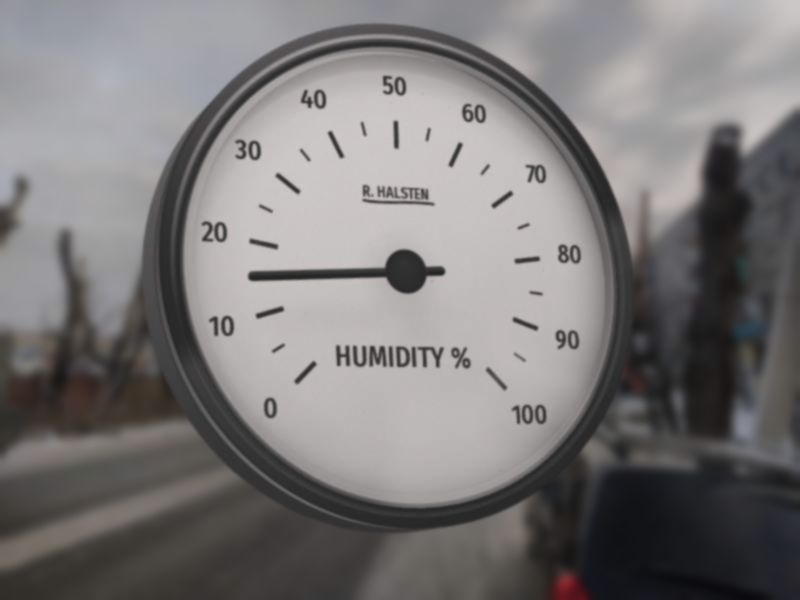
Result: 15 %
